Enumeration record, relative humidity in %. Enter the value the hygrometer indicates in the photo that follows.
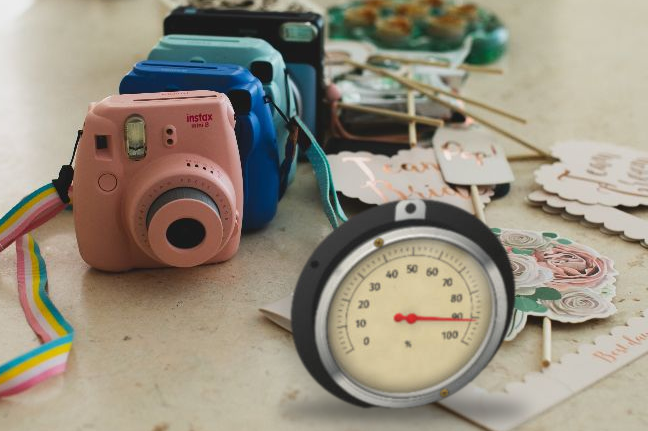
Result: 90 %
